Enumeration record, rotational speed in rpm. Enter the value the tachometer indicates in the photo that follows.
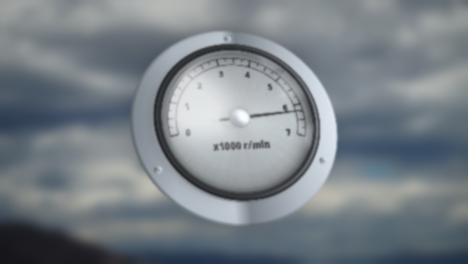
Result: 6250 rpm
